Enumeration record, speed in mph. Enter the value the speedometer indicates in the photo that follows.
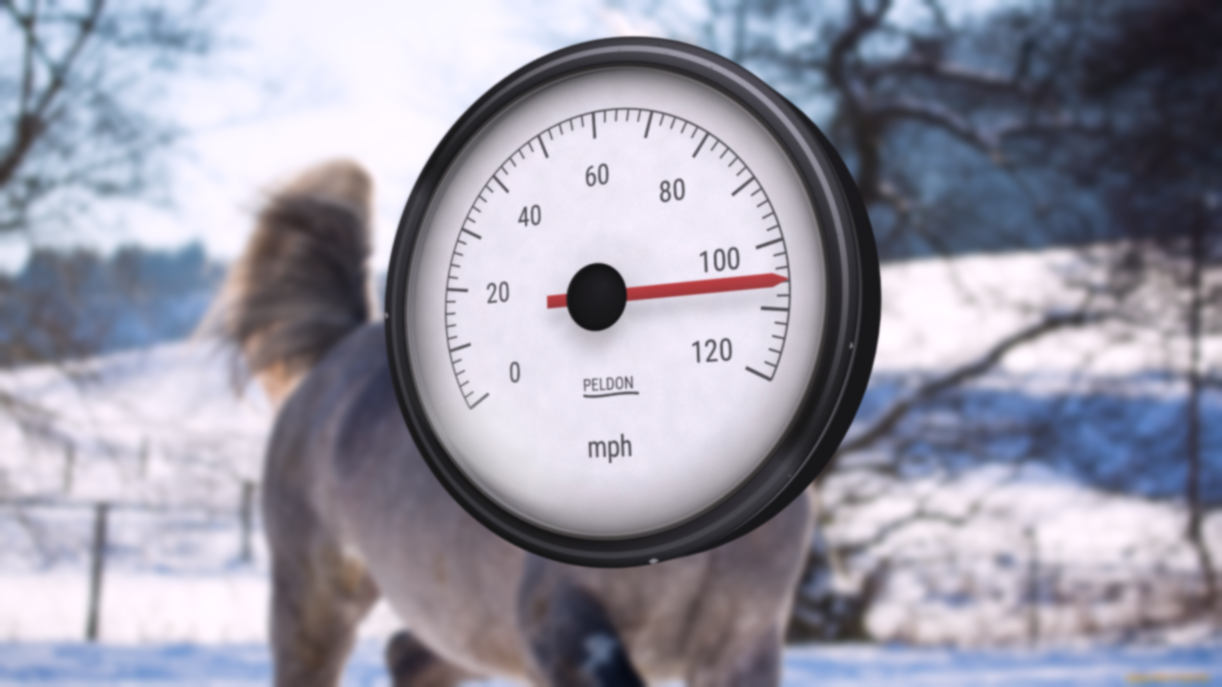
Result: 106 mph
